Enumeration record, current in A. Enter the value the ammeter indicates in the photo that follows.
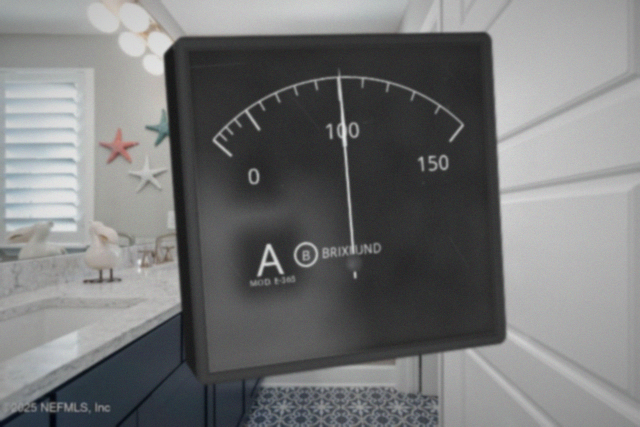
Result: 100 A
